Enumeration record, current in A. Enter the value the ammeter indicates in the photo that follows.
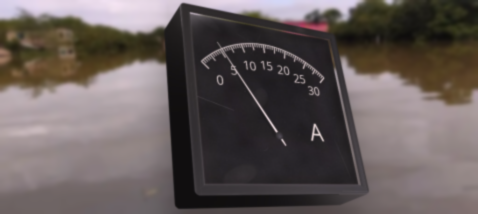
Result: 5 A
